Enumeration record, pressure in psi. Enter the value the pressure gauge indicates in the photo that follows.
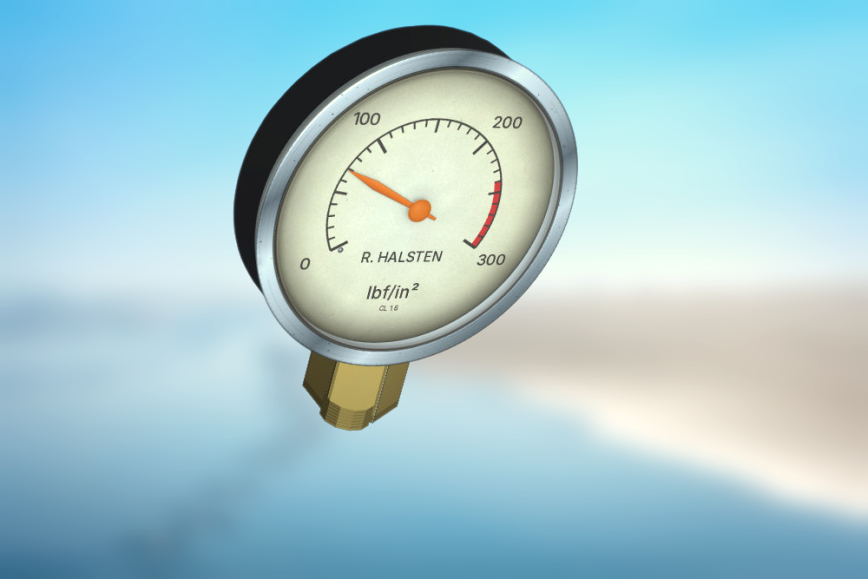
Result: 70 psi
